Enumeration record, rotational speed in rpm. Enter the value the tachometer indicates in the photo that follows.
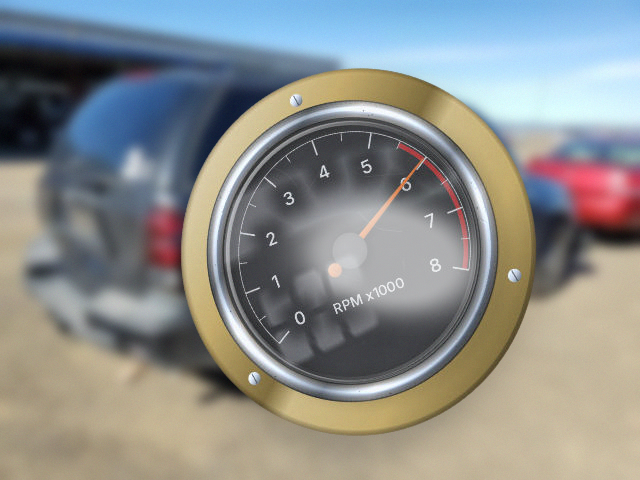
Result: 6000 rpm
